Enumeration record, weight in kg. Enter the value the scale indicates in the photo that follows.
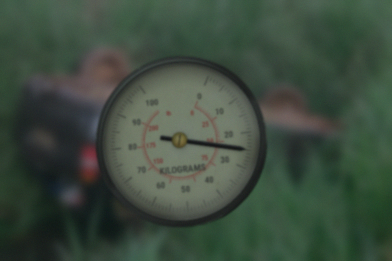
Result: 25 kg
